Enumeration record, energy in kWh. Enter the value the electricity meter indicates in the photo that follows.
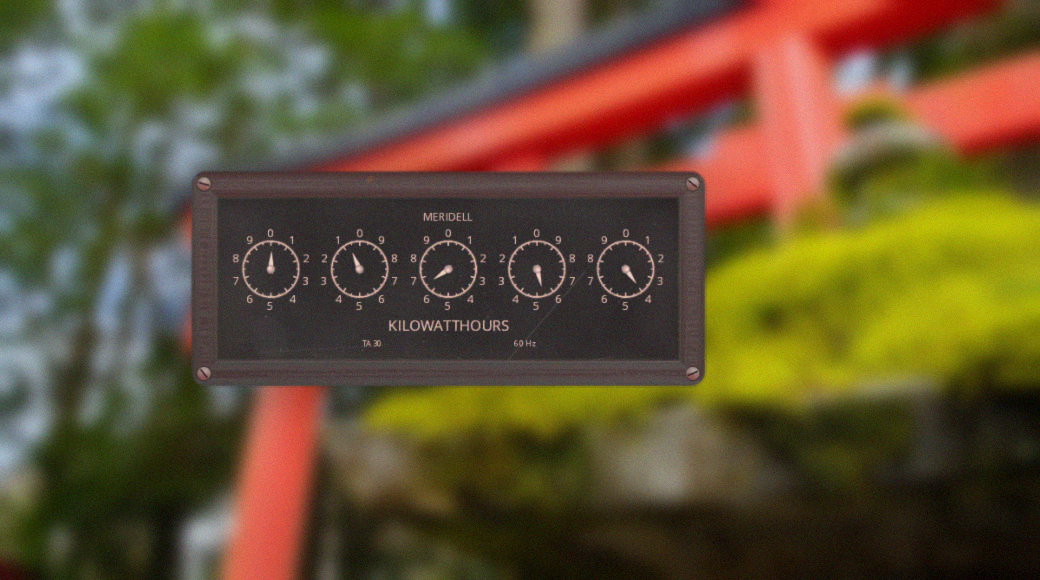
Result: 654 kWh
